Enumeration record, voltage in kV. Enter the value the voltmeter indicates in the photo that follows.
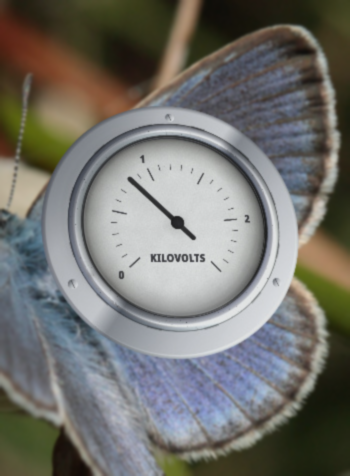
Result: 0.8 kV
